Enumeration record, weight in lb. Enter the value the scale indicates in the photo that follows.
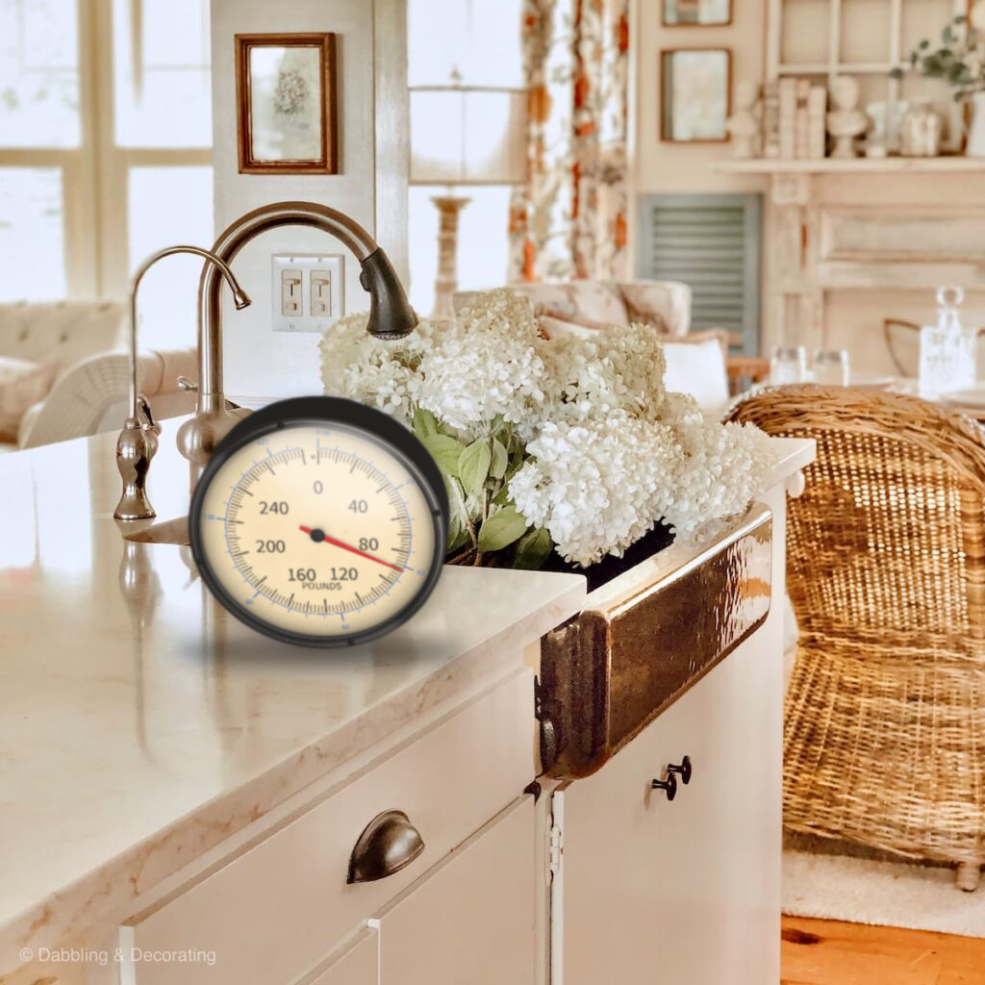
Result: 90 lb
